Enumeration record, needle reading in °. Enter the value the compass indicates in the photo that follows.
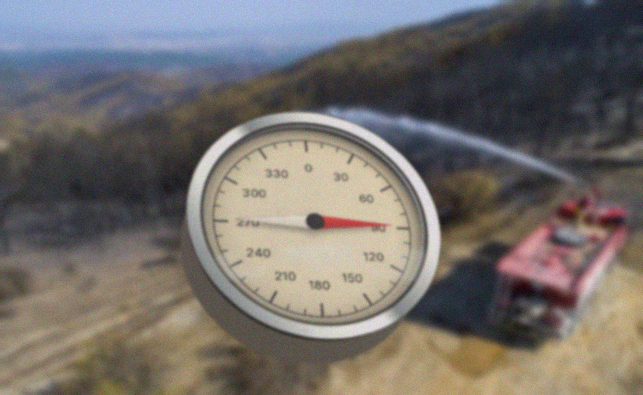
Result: 90 °
